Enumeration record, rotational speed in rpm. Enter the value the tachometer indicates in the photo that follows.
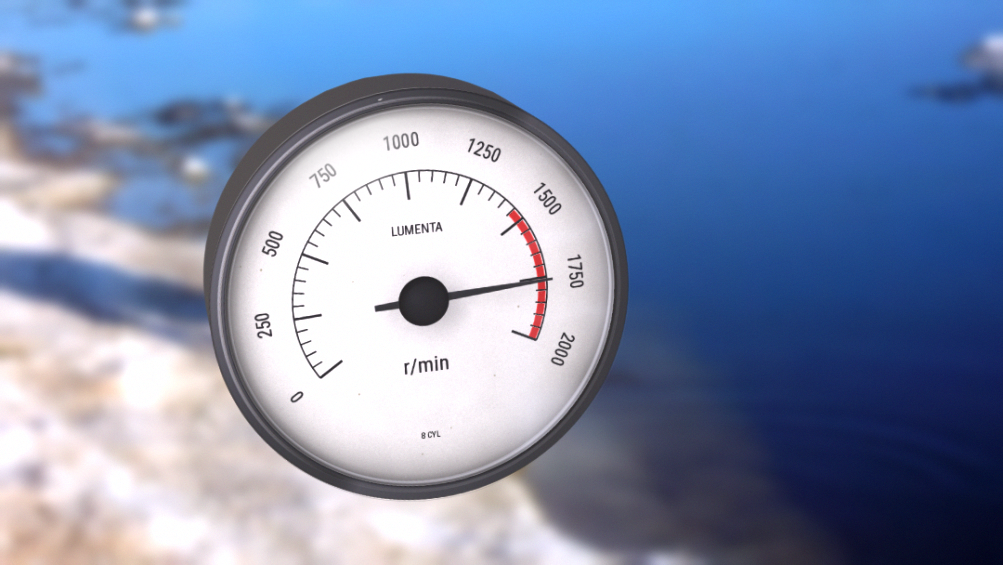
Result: 1750 rpm
